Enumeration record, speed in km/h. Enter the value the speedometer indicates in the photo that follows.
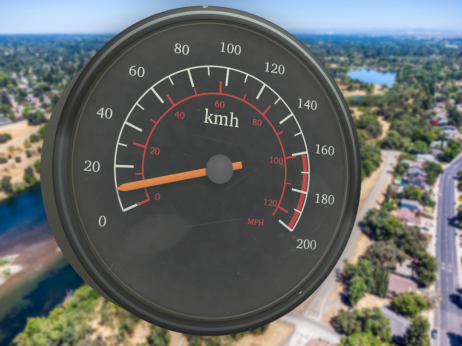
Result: 10 km/h
